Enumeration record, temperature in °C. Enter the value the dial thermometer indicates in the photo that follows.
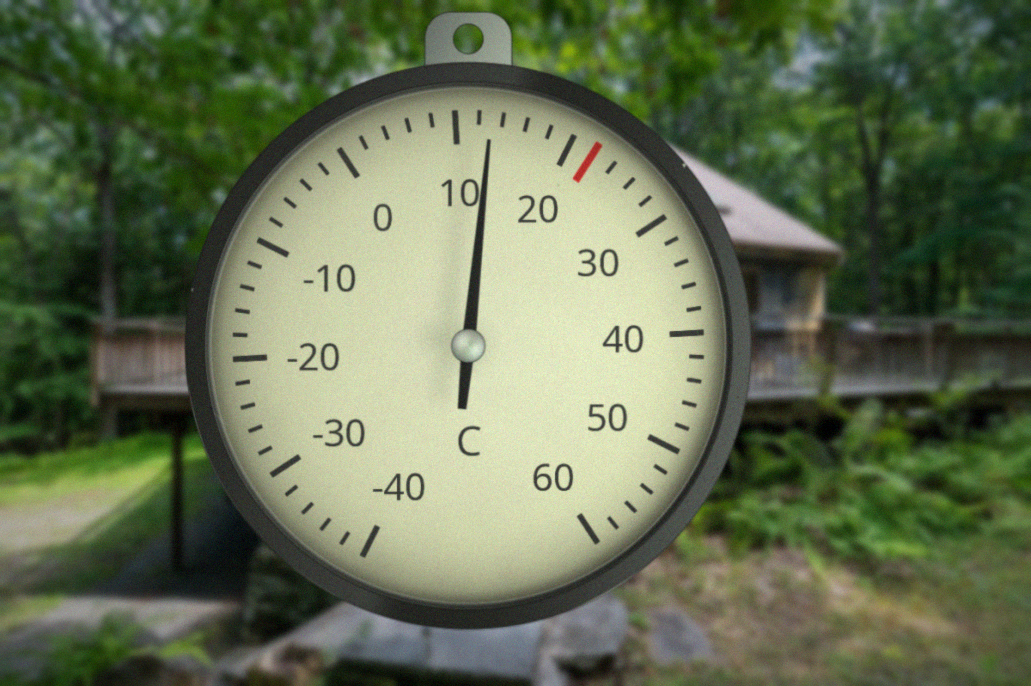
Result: 13 °C
